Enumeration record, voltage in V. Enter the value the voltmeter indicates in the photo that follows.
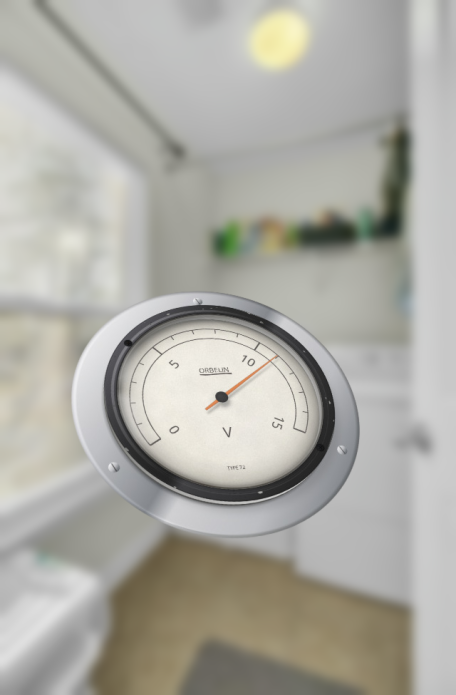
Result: 11 V
